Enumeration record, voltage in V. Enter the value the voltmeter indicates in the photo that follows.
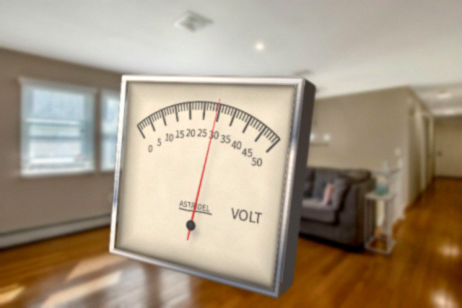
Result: 30 V
